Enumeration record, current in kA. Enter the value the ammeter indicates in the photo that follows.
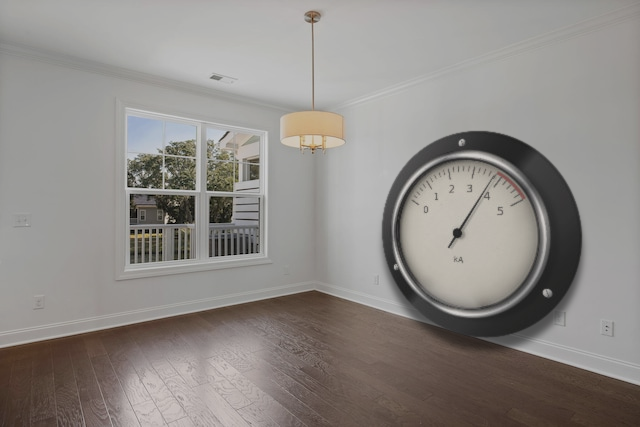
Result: 3.8 kA
